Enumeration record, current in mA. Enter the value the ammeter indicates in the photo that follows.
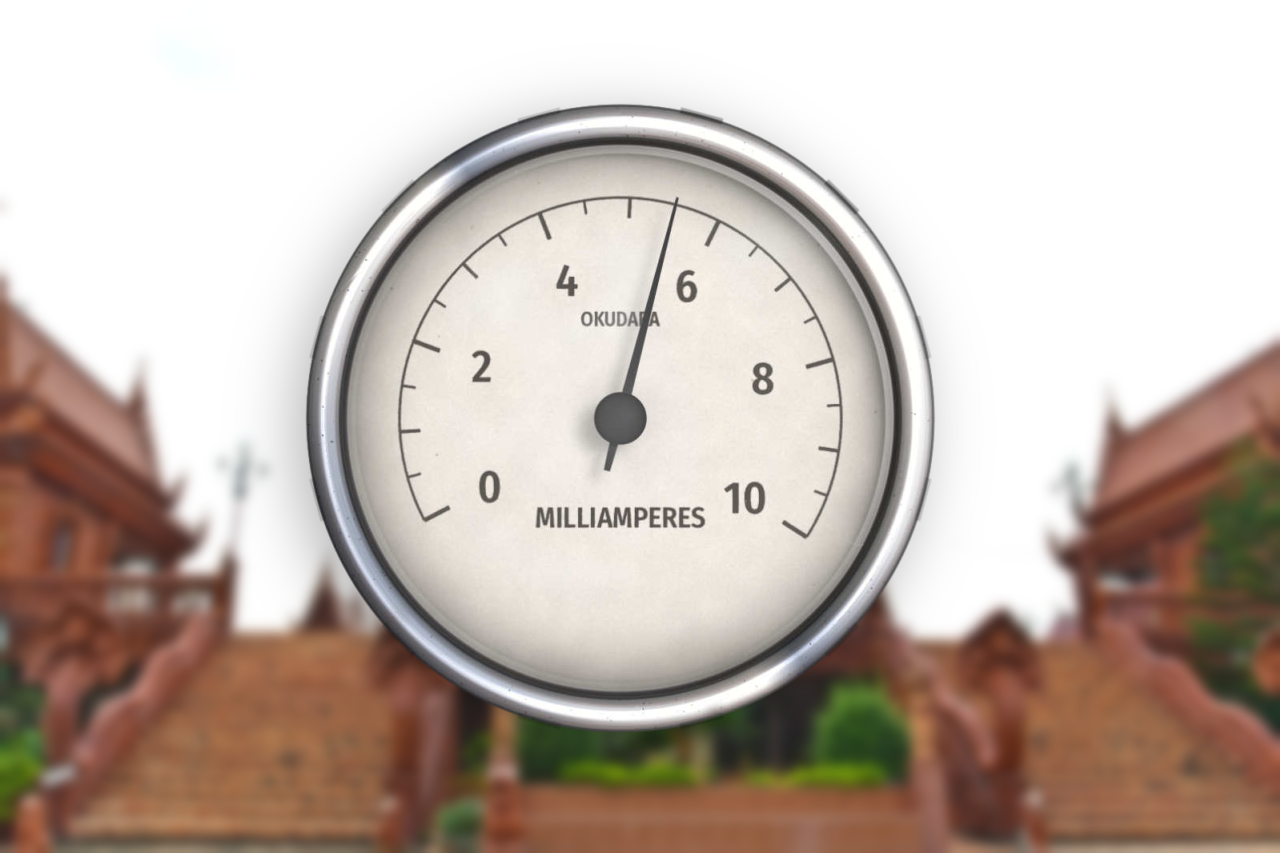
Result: 5.5 mA
